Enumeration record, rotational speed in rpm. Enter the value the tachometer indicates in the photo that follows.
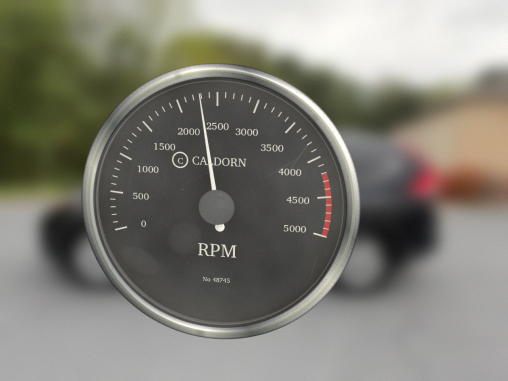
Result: 2300 rpm
